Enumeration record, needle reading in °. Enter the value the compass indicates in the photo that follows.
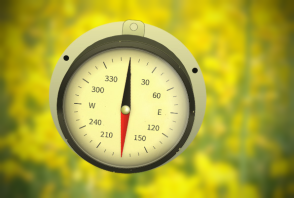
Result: 180 °
